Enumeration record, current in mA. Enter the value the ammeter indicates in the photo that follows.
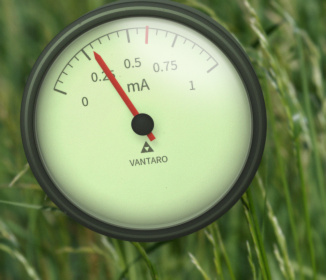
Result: 0.3 mA
